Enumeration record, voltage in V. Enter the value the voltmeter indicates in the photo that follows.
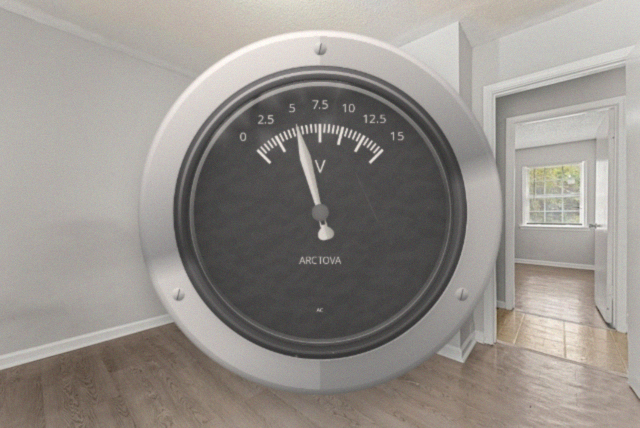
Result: 5 V
